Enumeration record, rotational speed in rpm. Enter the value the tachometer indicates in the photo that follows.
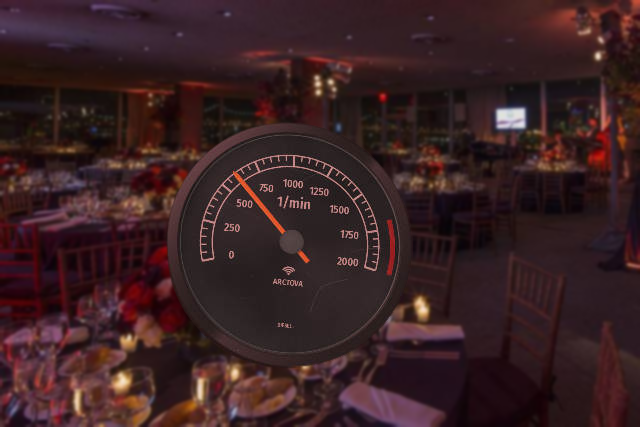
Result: 600 rpm
